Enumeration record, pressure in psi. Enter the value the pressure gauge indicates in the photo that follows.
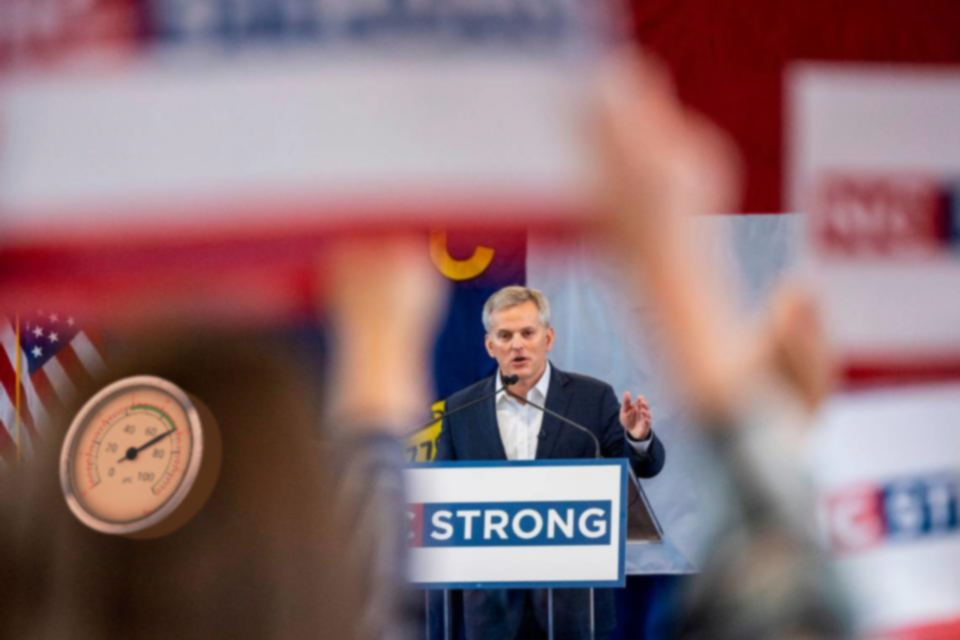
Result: 70 psi
